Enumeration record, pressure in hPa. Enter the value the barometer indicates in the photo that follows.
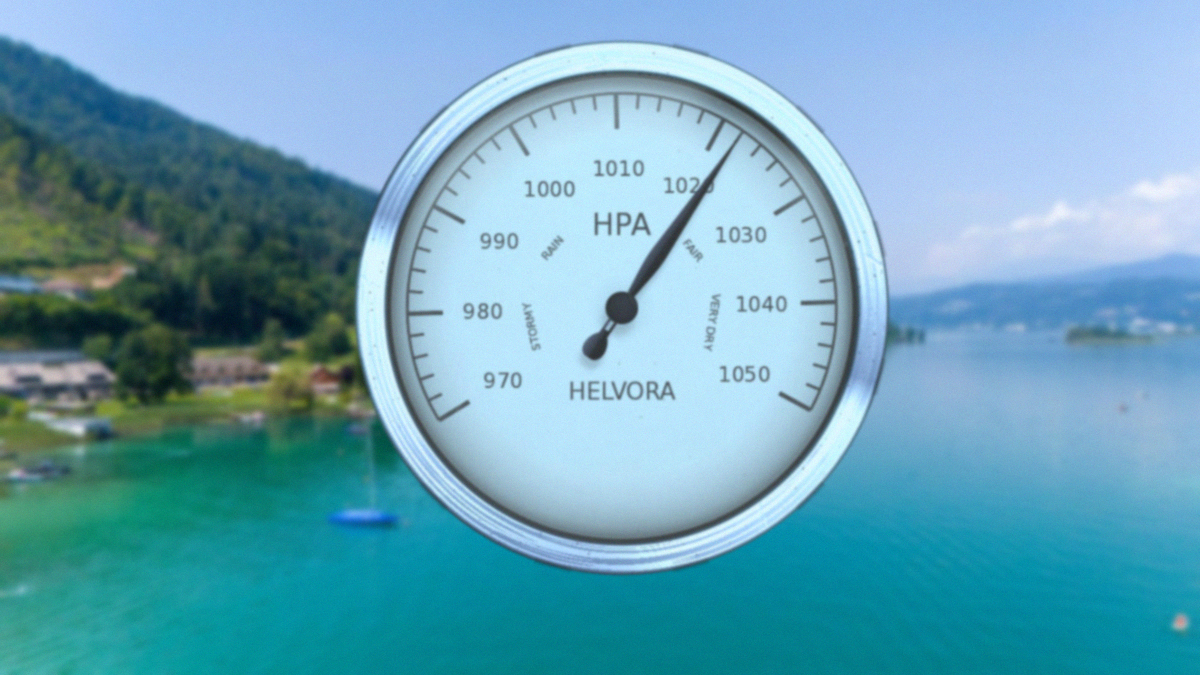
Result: 1022 hPa
